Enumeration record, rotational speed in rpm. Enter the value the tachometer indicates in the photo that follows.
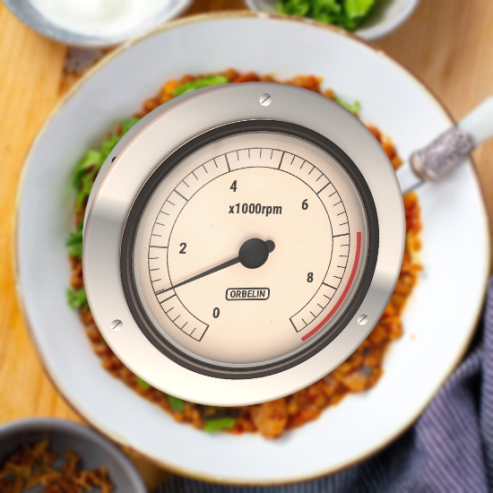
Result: 1200 rpm
